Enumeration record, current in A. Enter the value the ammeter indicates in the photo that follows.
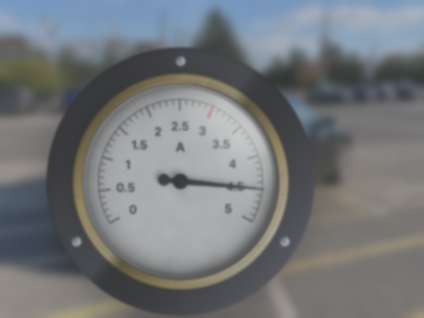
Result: 4.5 A
